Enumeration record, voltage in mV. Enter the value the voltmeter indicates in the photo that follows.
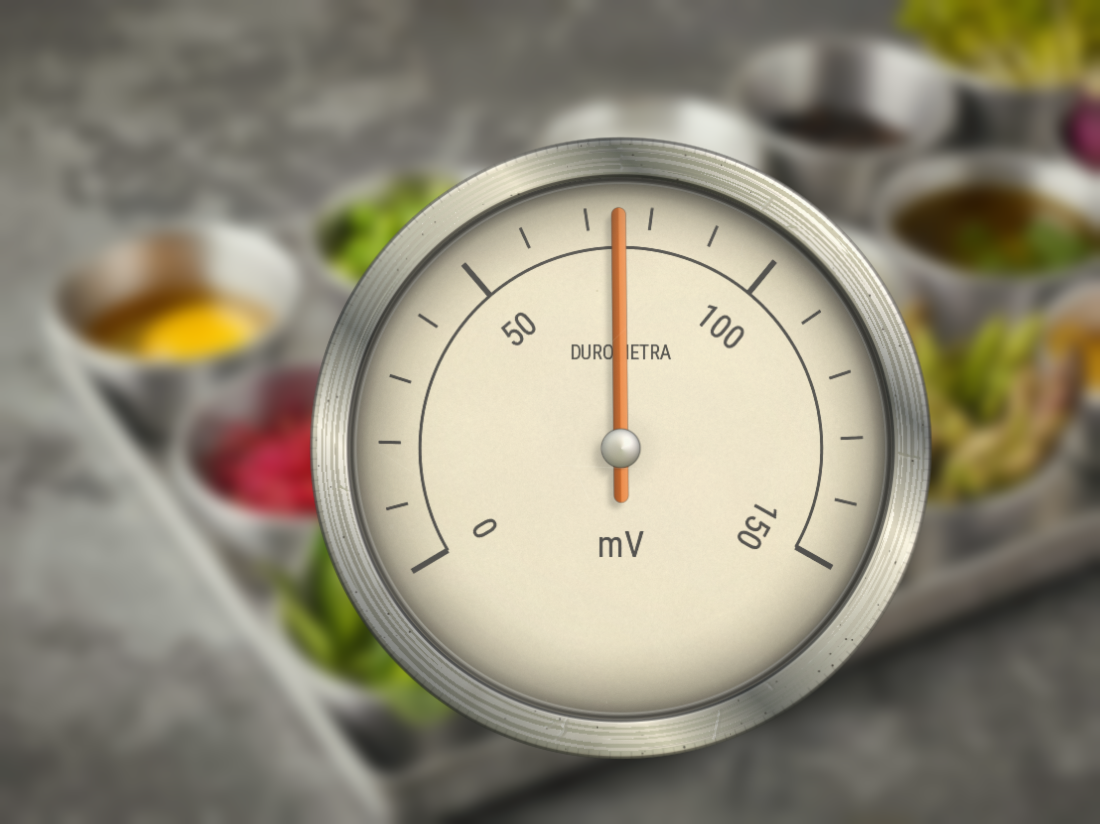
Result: 75 mV
